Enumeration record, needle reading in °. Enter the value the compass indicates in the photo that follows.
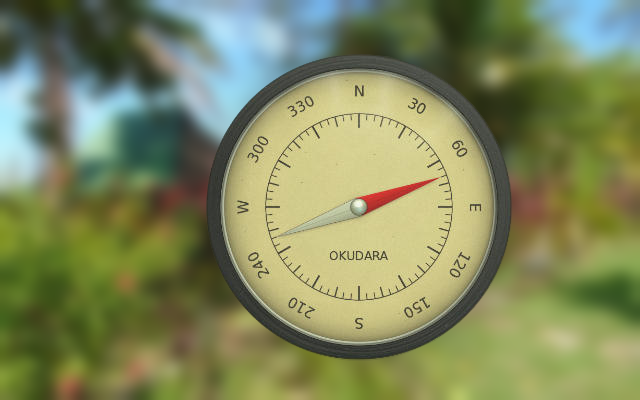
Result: 70 °
